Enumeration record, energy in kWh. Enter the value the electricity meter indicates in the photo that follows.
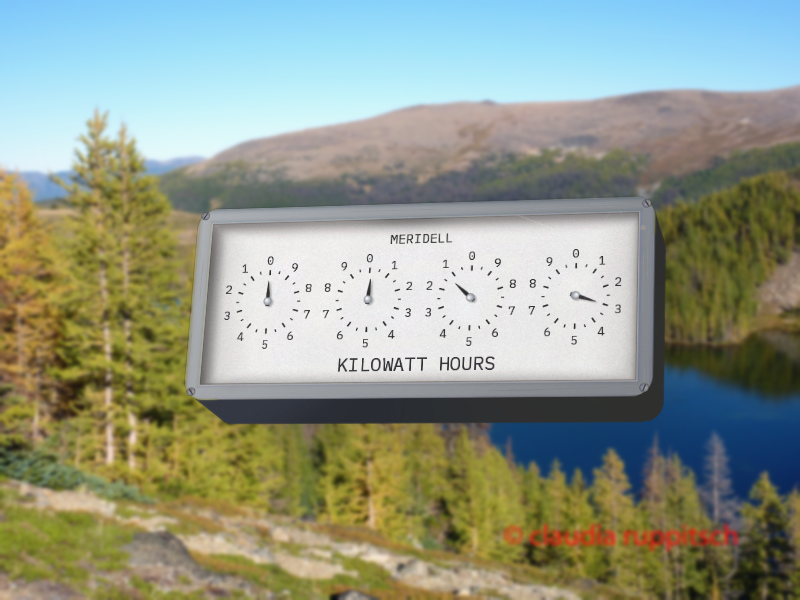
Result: 13 kWh
